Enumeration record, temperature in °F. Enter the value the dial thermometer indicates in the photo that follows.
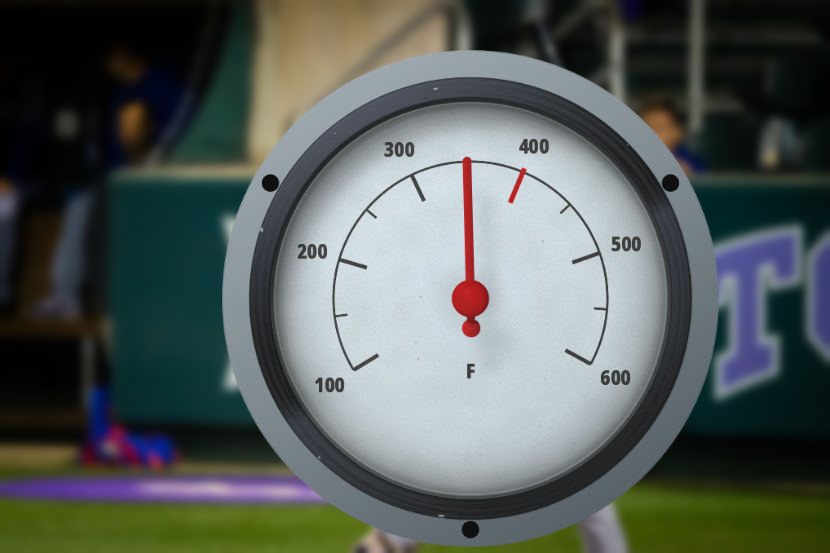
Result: 350 °F
